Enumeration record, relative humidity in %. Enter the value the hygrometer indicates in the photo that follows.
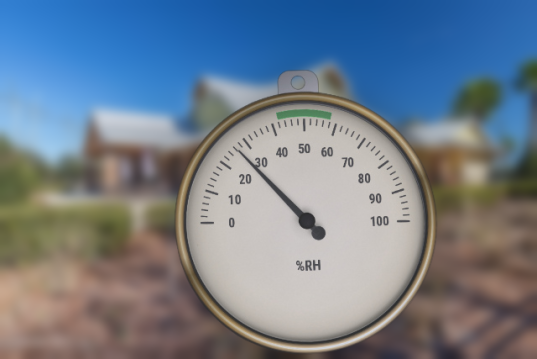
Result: 26 %
